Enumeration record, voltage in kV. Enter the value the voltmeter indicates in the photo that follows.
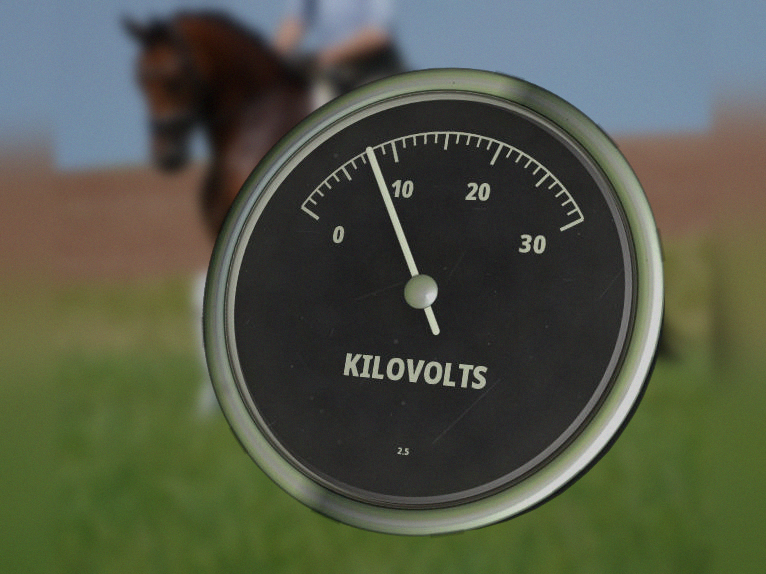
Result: 8 kV
